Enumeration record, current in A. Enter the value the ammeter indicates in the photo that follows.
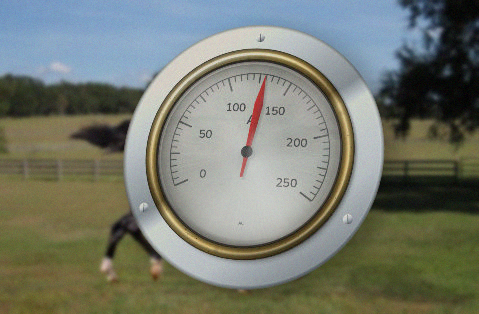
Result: 130 A
